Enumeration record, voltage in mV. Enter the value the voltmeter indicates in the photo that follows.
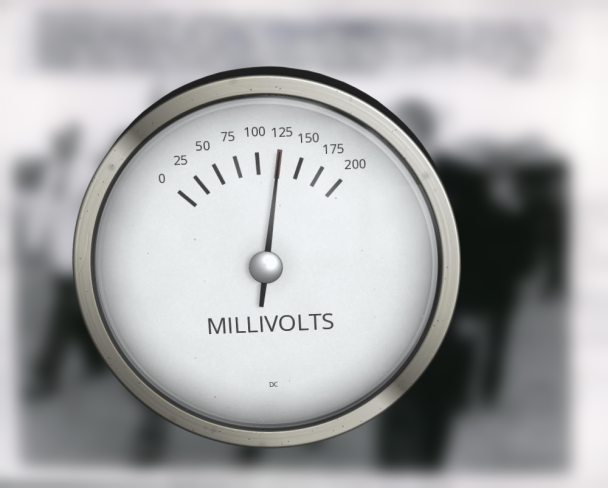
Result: 125 mV
